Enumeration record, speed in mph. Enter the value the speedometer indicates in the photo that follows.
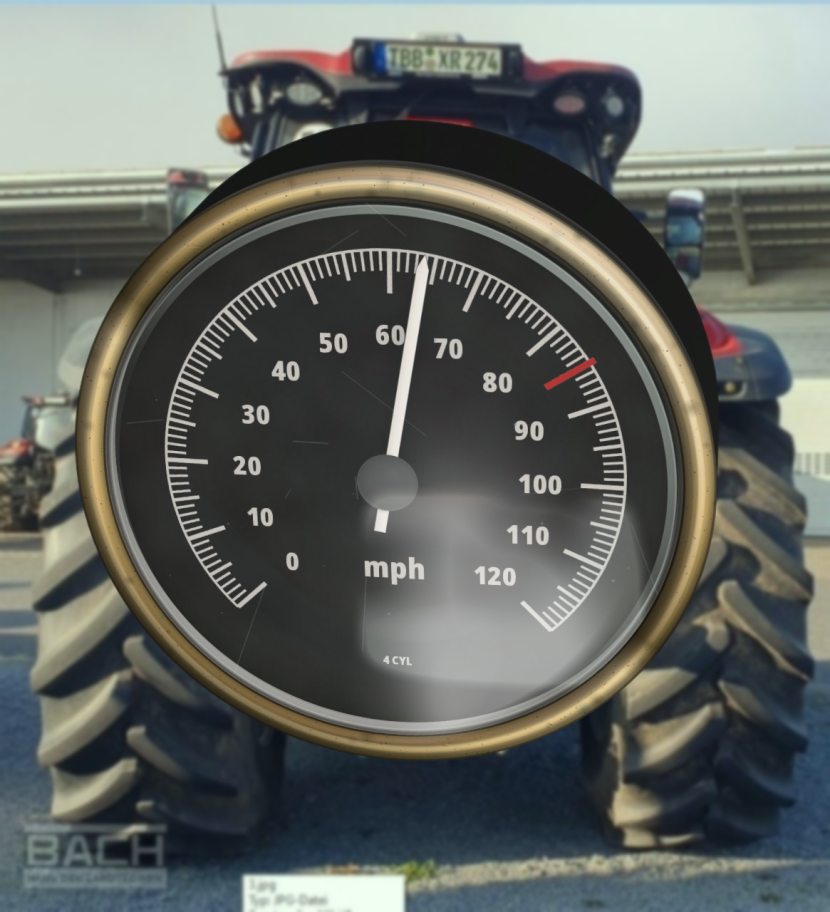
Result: 64 mph
